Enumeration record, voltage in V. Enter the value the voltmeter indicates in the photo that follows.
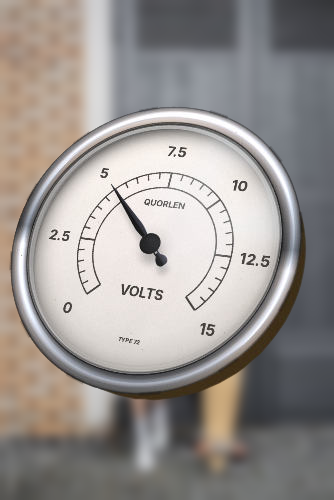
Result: 5 V
